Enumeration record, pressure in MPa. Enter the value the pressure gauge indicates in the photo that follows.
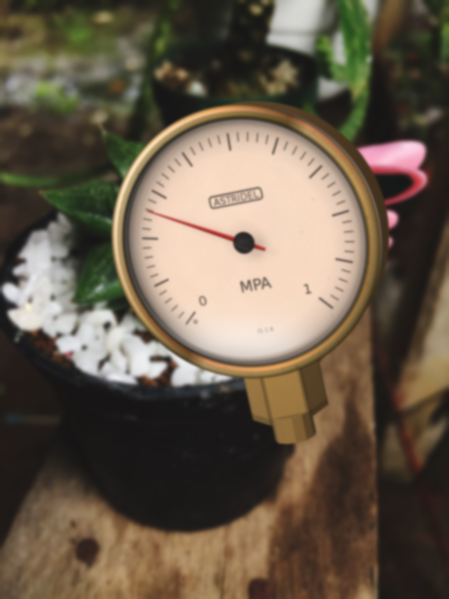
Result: 0.26 MPa
